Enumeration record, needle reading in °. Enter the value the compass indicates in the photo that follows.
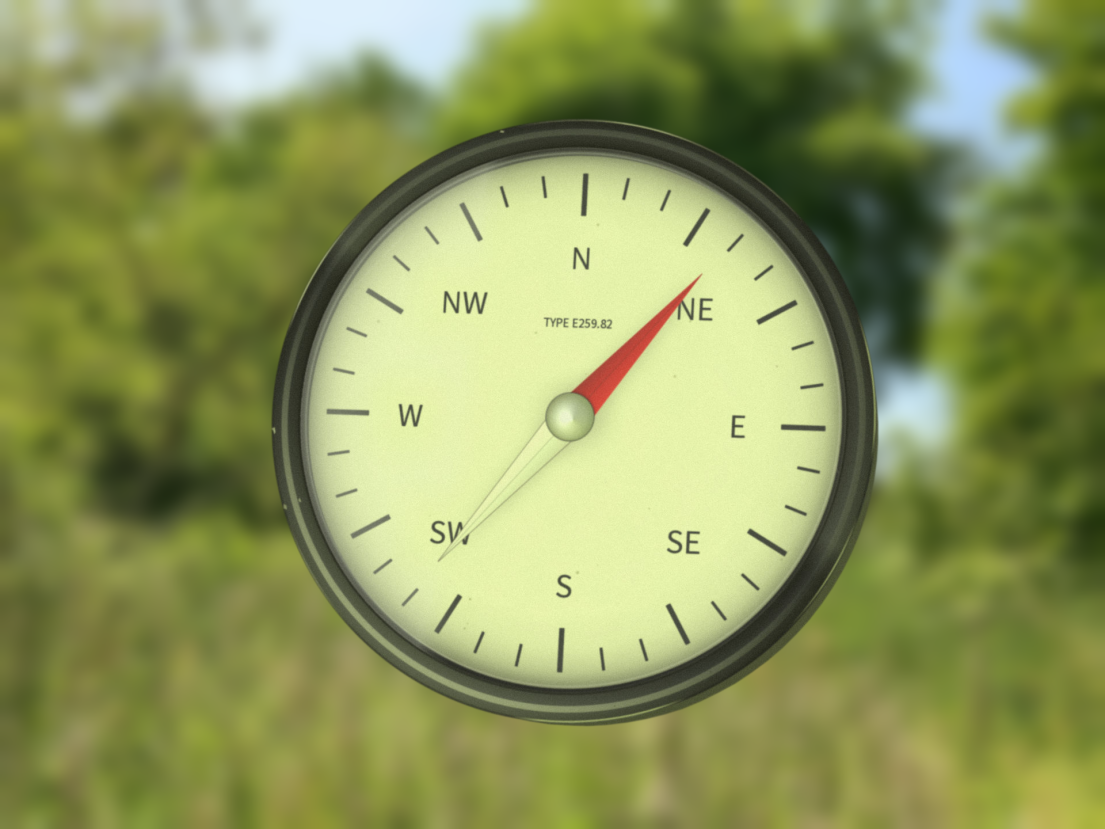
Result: 40 °
